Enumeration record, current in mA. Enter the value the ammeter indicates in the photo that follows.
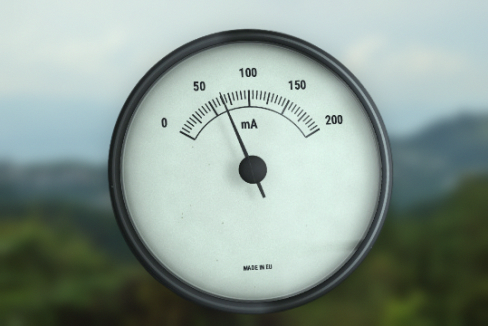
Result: 65 mA
